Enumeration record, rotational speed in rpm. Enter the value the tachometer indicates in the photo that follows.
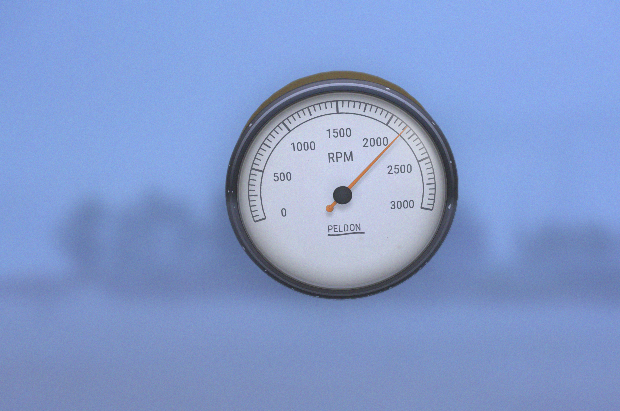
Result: 2150 rpm
